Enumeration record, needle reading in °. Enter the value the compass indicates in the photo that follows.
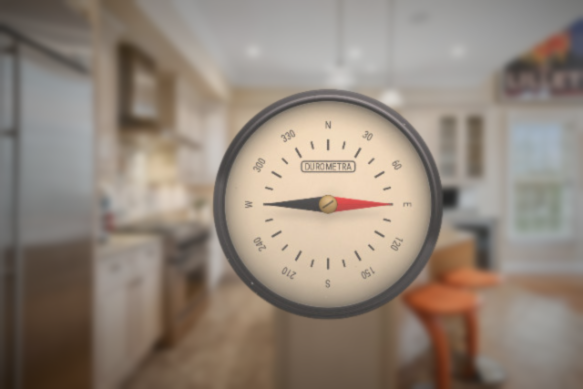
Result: 90 °
